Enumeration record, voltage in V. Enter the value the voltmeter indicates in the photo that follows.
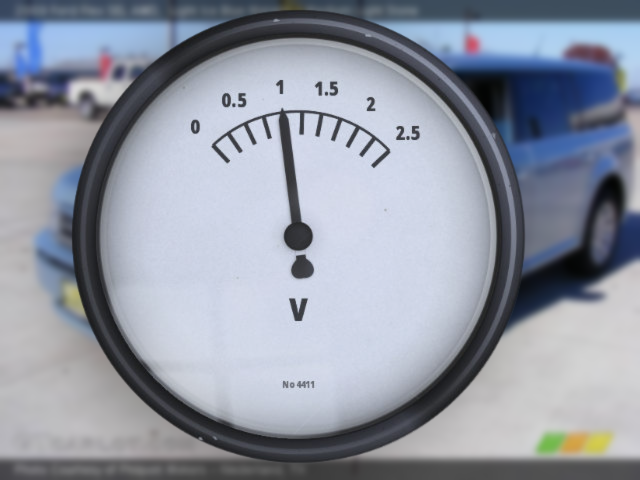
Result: 1 V
